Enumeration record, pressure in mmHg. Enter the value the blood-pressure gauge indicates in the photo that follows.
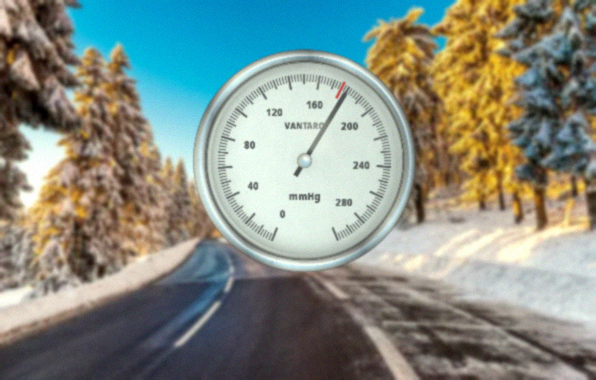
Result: 180 mmHg
